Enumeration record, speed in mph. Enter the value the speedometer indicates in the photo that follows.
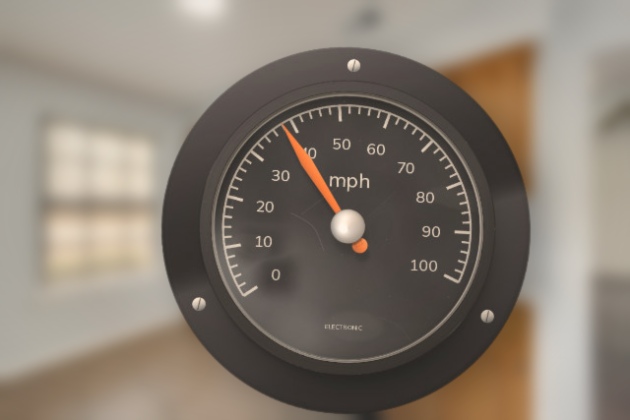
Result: 38 mph
